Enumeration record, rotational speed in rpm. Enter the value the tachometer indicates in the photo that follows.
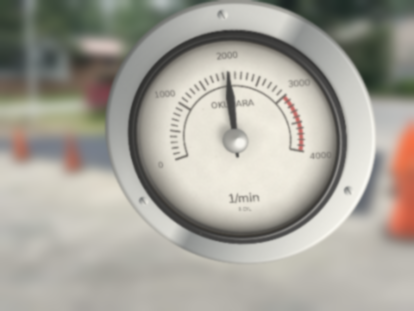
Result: 2000 rpm
